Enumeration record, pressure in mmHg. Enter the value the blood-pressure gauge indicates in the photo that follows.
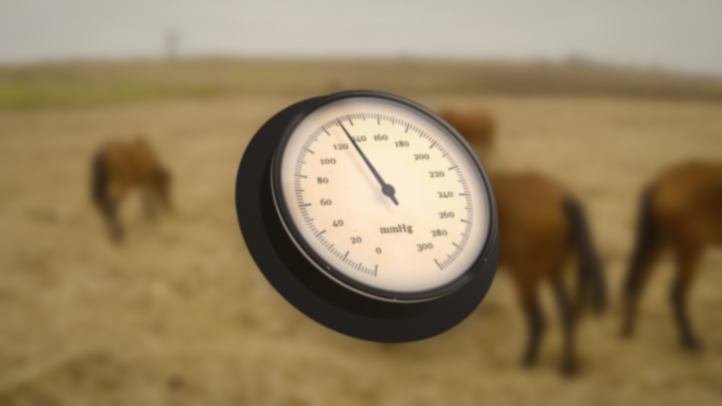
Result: 130 mmHg
